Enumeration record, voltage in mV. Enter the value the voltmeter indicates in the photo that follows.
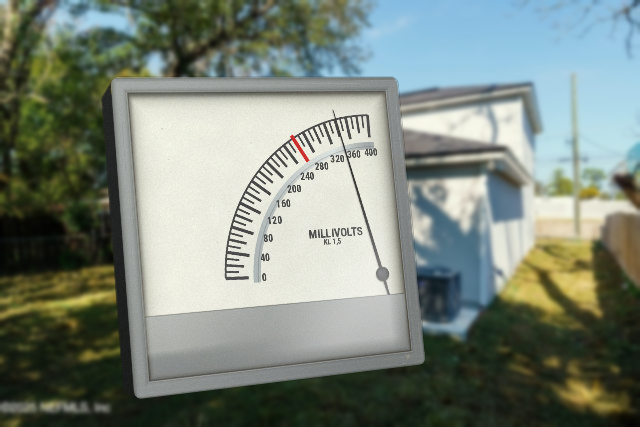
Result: 340 mV
